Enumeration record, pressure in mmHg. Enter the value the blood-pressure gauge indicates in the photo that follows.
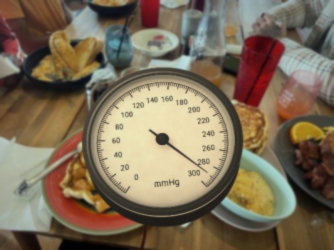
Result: 290 mmHg
